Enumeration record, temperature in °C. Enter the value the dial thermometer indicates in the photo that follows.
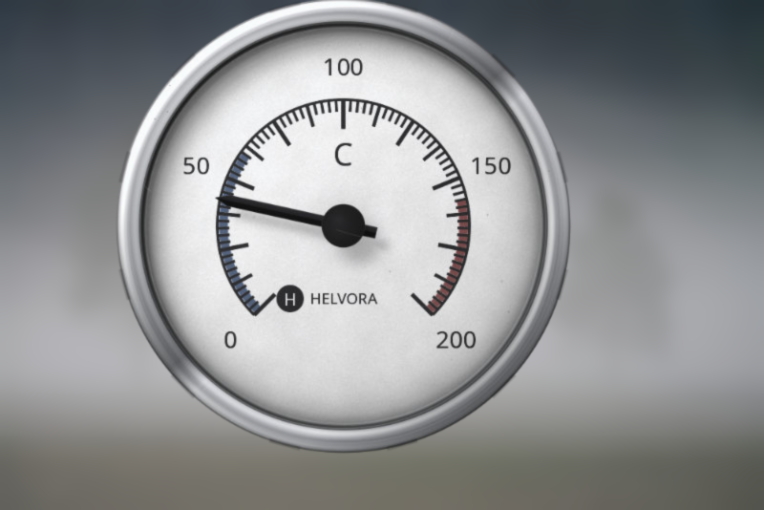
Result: 42.5 °C
